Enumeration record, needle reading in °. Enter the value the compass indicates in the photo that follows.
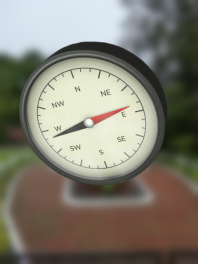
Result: 80 °
